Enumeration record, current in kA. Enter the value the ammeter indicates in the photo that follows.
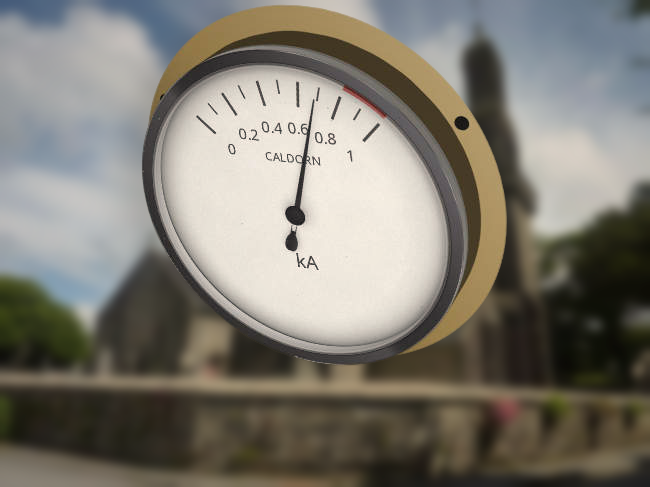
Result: 0.7 kA
